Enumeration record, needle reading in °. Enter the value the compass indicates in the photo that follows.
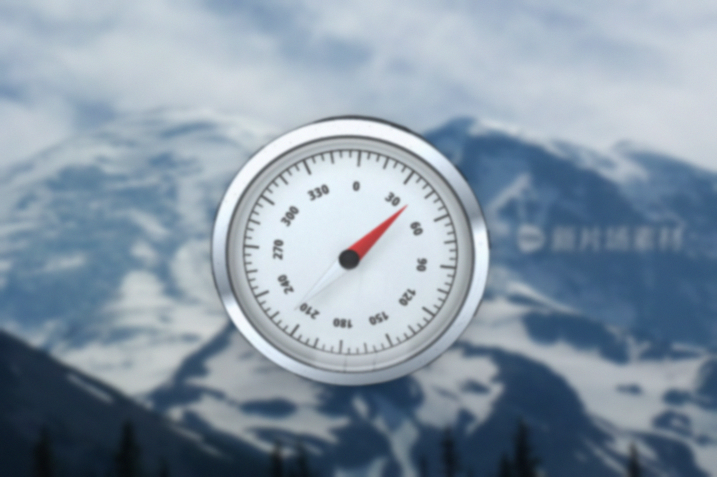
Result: 40 °
